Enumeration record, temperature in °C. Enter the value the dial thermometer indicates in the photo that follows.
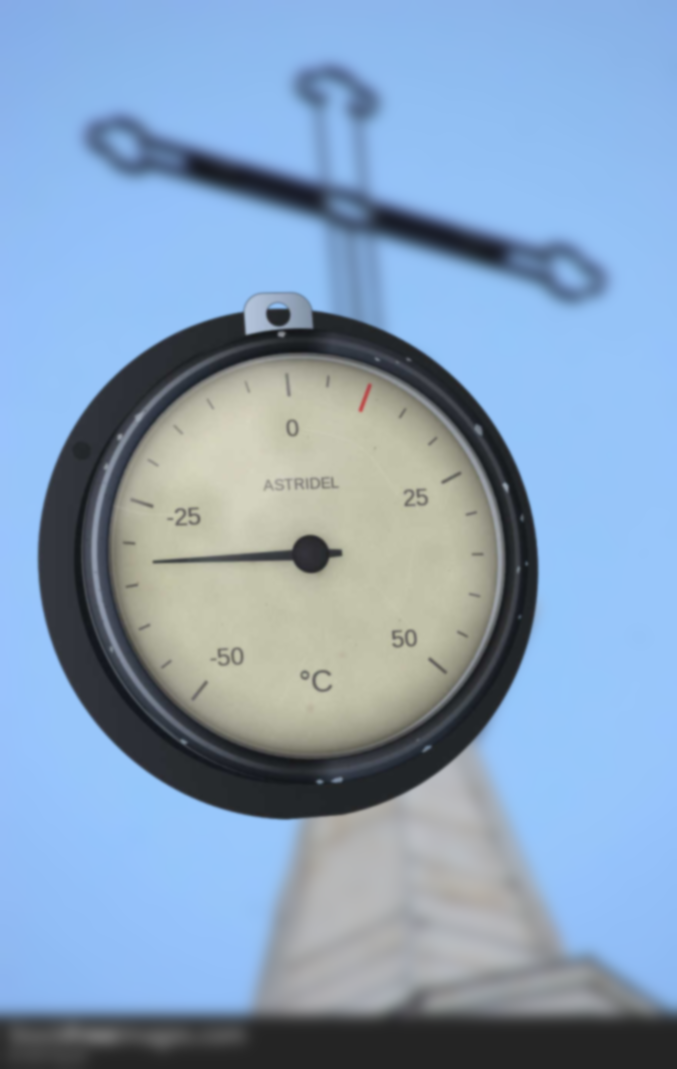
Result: -32.5 °C
